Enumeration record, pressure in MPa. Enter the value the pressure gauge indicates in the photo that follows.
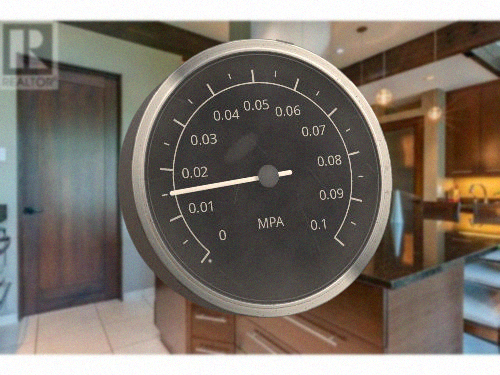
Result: 0.015 MPa
